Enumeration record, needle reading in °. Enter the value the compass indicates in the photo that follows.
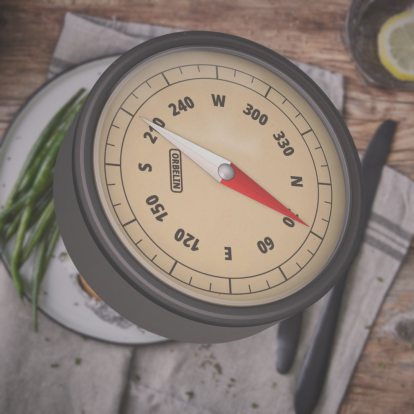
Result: 30 °
